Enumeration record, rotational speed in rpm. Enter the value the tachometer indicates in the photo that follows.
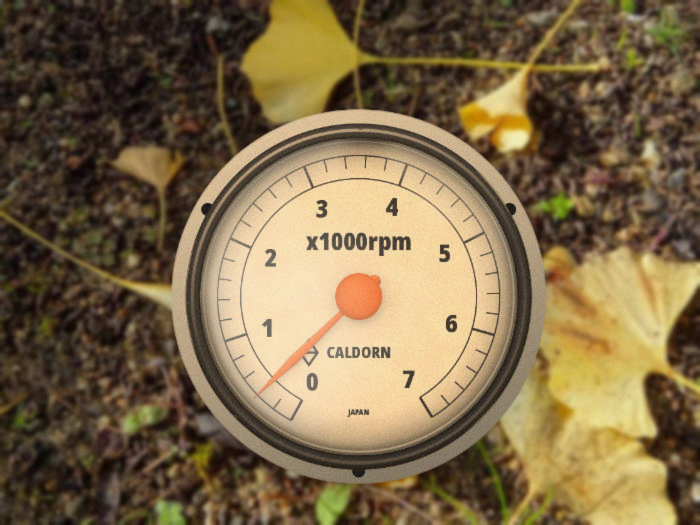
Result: 400 rpm
